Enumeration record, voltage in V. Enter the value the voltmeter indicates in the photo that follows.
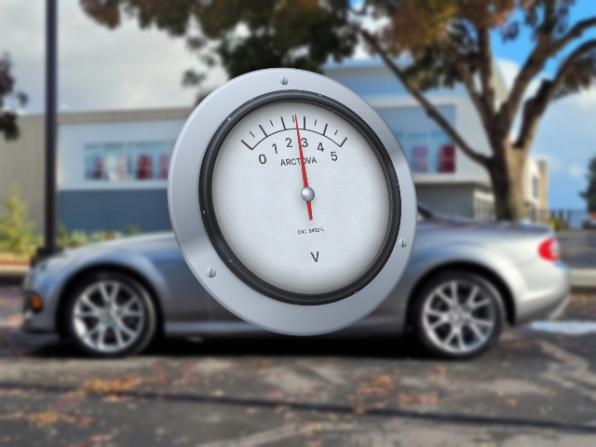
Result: 2.5 V
